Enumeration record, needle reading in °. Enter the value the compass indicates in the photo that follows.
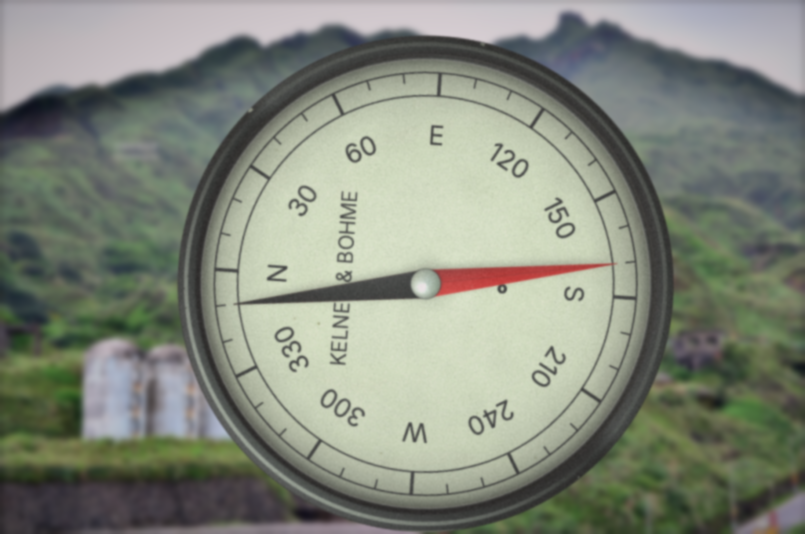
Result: 170 °
